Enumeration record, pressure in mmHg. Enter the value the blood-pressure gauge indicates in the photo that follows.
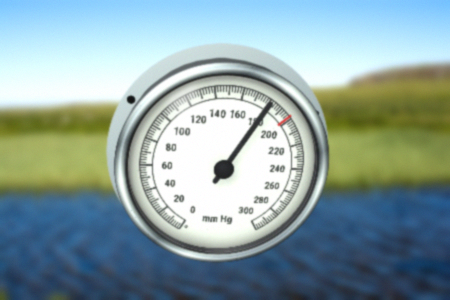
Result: 180 mmHg
